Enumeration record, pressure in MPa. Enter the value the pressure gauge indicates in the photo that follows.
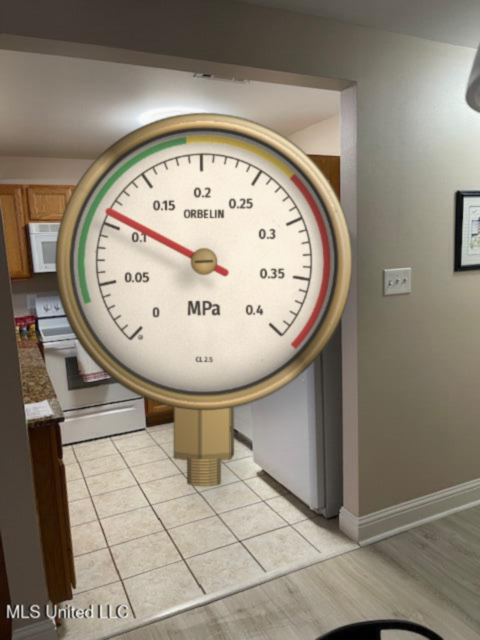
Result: 0.11 MPa
